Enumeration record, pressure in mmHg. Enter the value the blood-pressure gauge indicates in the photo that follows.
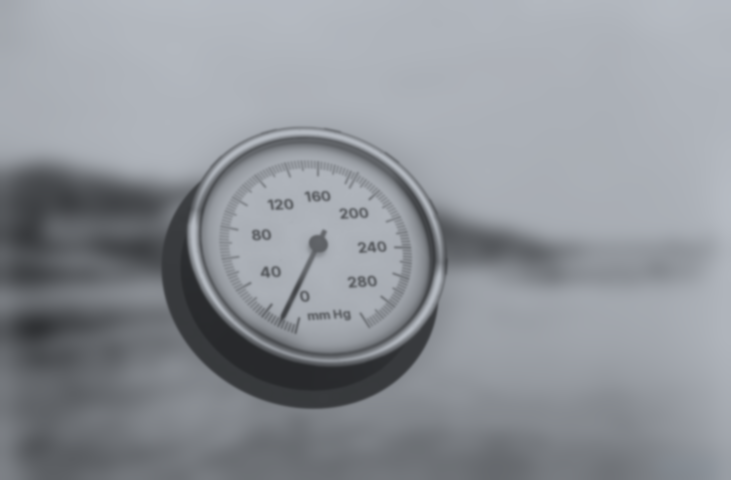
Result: 10 mmHg
